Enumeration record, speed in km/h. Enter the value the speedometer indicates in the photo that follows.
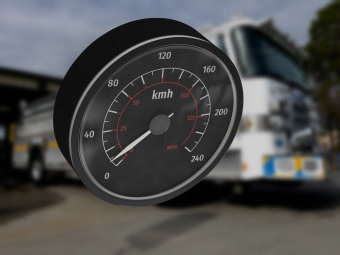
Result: 10 km/h
